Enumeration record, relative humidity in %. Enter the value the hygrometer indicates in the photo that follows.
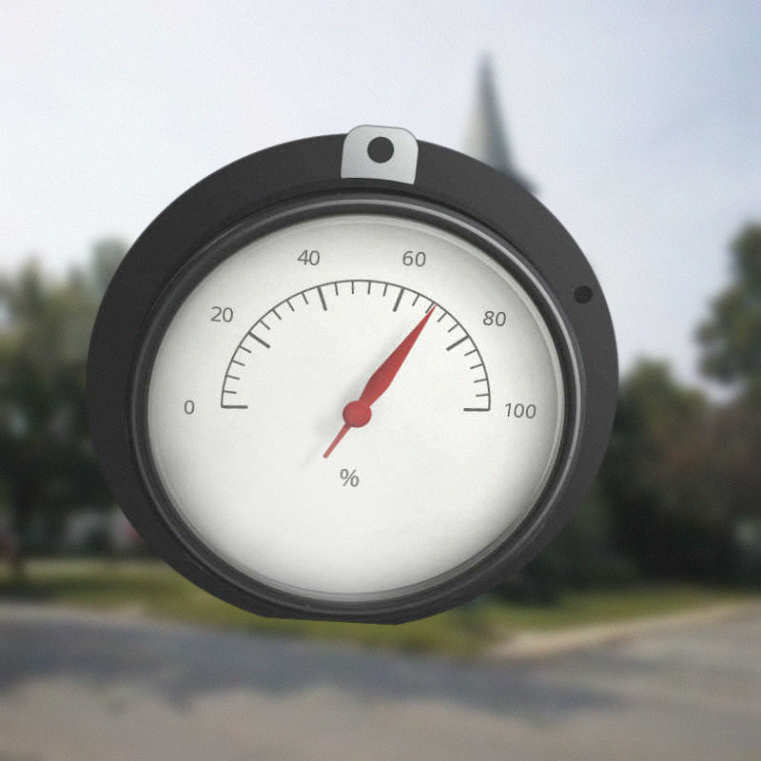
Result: 68 %
